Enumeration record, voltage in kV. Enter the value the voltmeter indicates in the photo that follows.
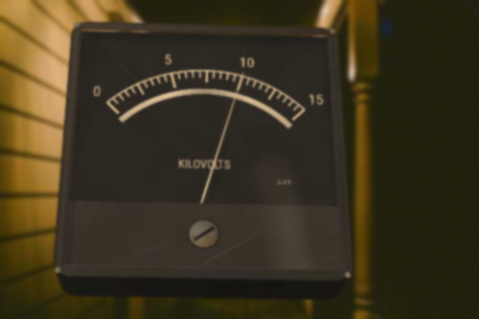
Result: 10 kV
